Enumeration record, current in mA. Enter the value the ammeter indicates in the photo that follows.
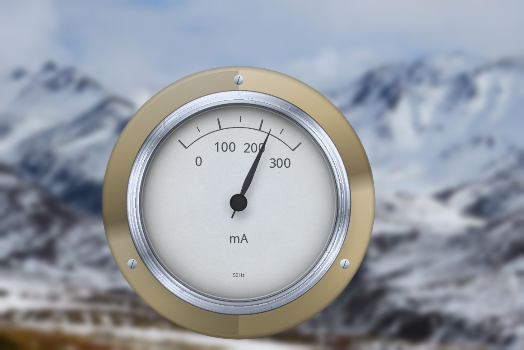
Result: 225 mA
